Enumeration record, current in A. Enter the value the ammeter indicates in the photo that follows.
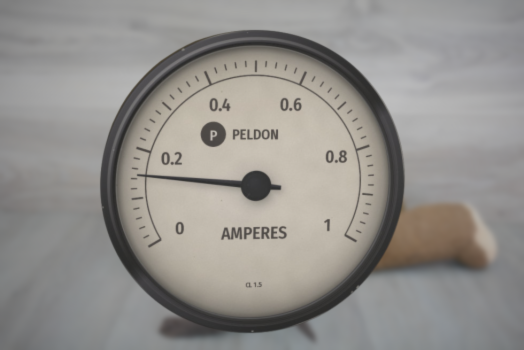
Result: 0.15 A
